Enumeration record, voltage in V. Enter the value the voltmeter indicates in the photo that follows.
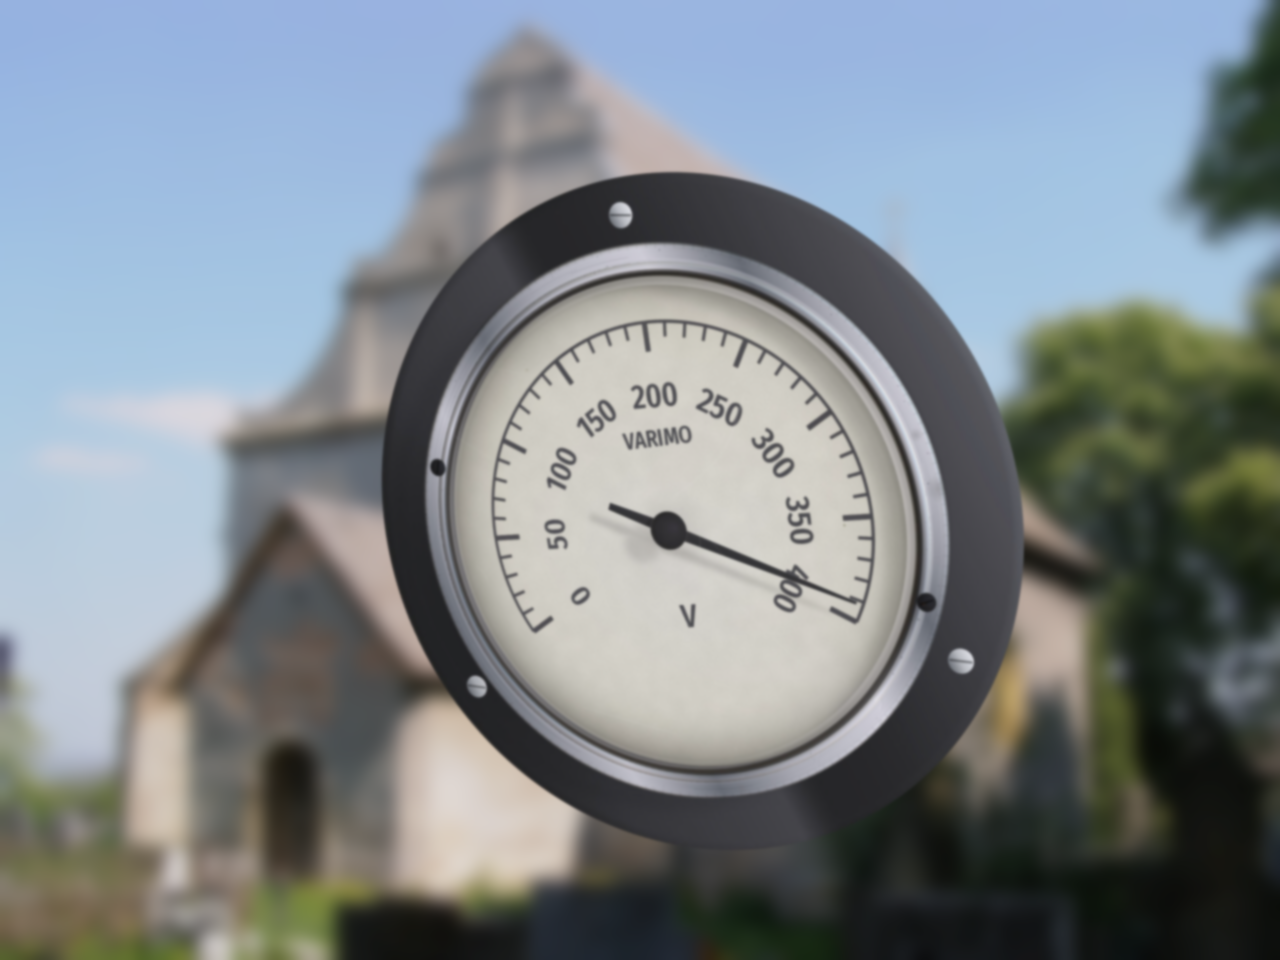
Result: 390 V
